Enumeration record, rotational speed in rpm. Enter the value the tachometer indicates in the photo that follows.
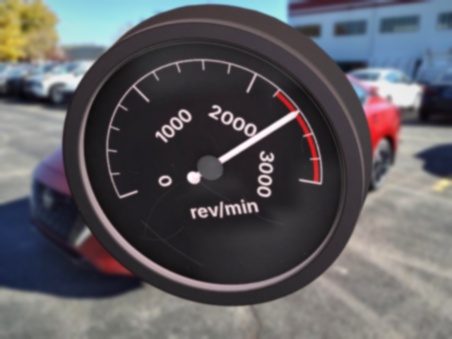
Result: 2400 rpm
